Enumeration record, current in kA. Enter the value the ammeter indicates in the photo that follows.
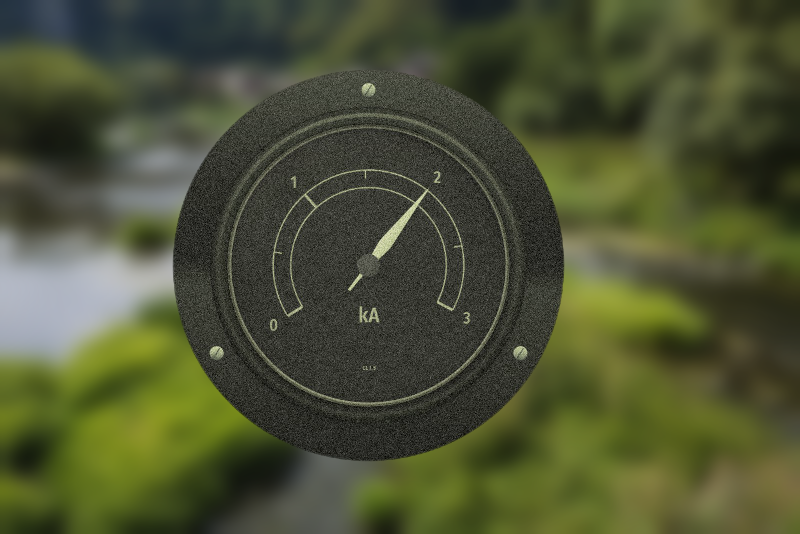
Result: 2 kA
